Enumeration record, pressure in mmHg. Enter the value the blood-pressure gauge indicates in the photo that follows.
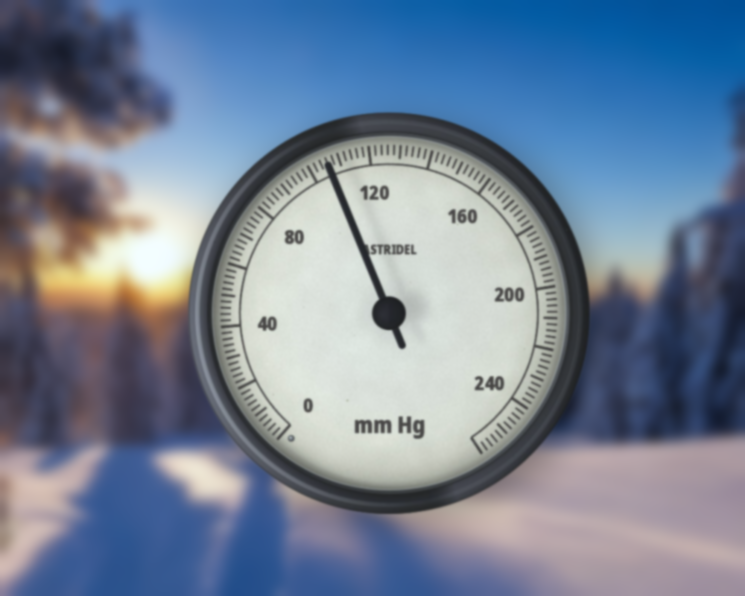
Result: 106 mmHg
